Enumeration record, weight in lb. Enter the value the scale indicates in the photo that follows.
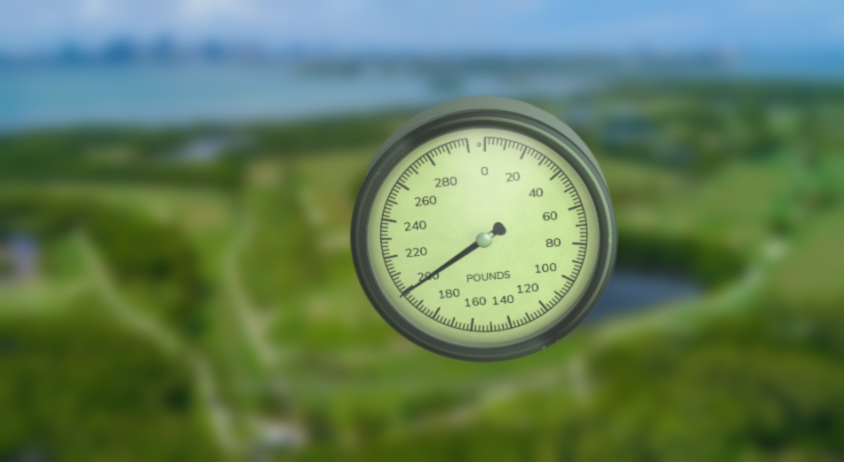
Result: 200 lb
